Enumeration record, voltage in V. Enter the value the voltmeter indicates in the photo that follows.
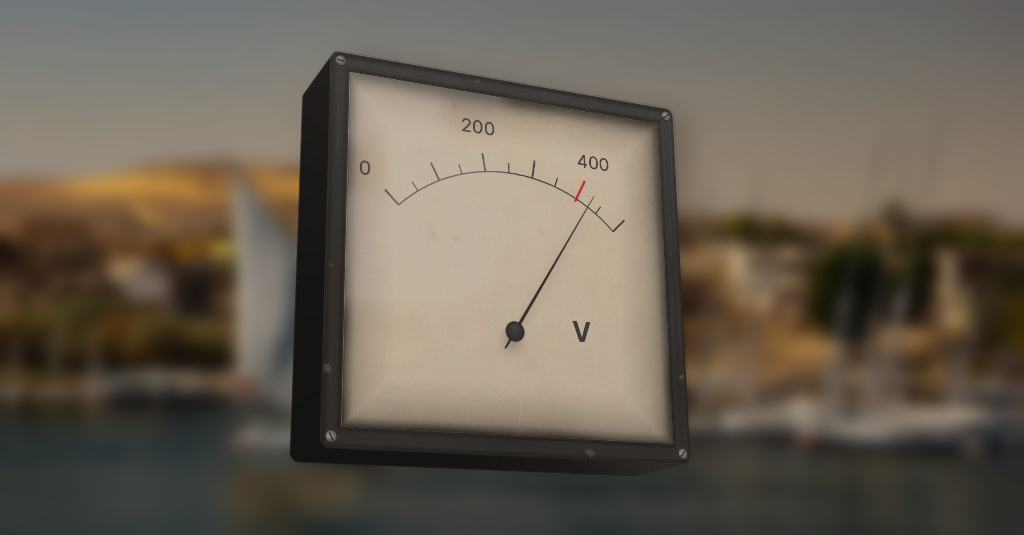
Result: 425 V
